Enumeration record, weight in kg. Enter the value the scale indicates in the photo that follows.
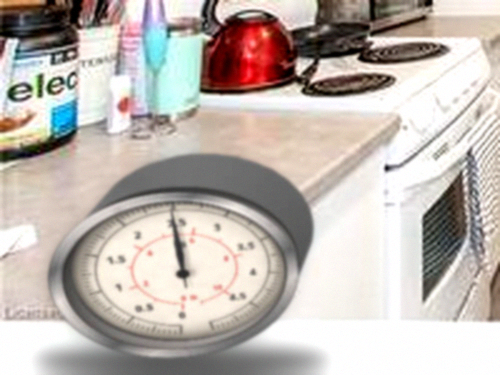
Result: 2.5 kg
